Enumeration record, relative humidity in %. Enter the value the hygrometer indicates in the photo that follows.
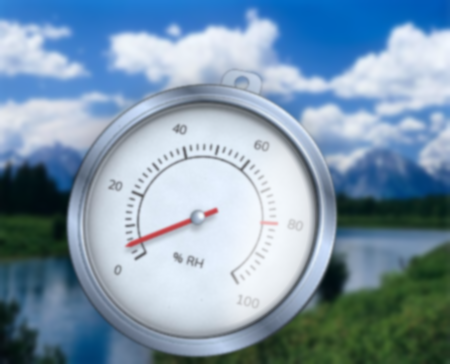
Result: 4 %
